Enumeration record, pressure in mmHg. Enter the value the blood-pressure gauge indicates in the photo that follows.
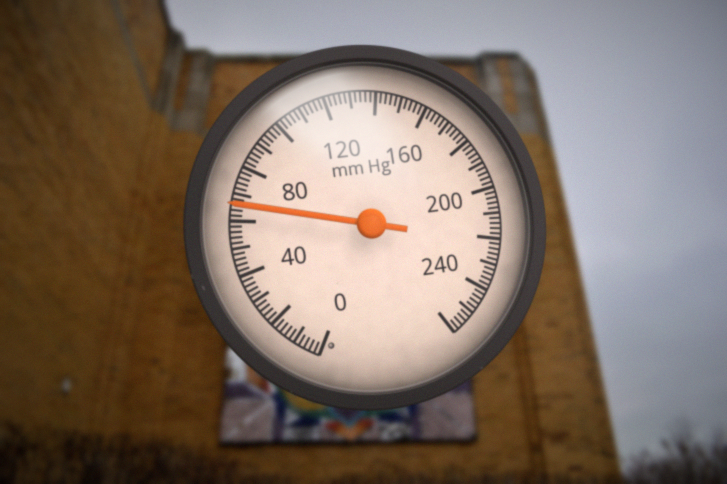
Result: 66 mmHg
